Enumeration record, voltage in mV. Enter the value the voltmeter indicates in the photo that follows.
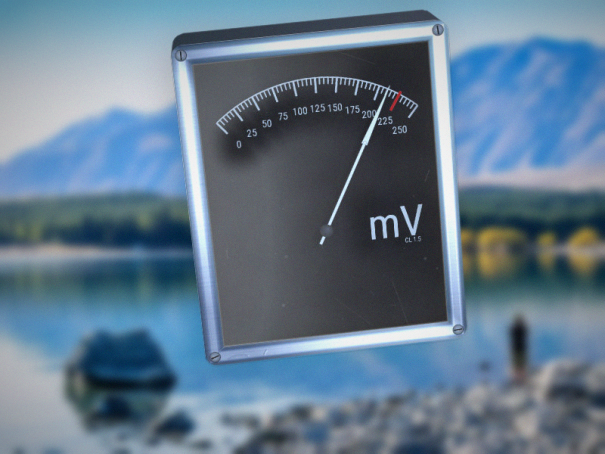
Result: 210 mV
